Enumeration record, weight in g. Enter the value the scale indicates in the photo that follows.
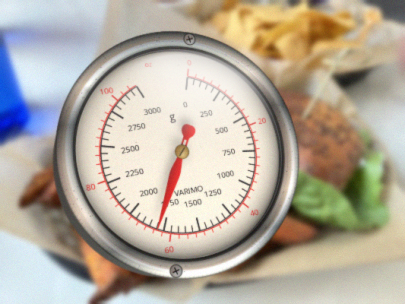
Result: 1800 g
